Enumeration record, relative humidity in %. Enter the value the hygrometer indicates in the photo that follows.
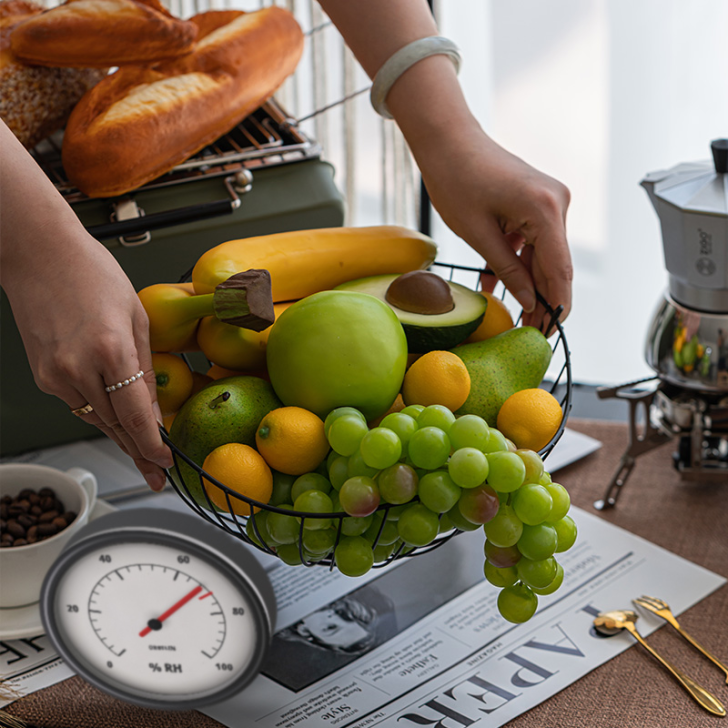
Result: 68 %
